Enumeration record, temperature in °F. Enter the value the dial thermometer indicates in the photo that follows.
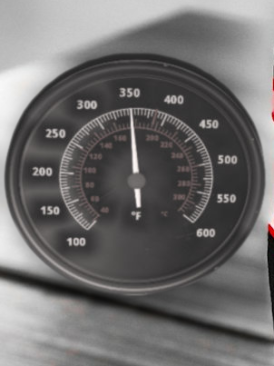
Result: 350 °F
